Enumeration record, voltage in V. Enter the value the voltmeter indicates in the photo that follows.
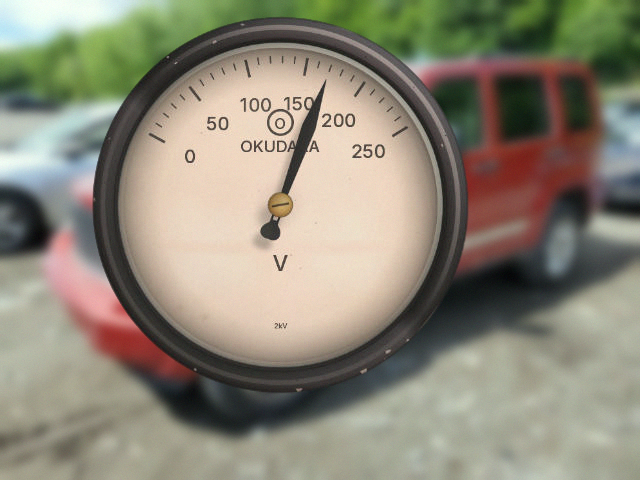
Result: 170 V
